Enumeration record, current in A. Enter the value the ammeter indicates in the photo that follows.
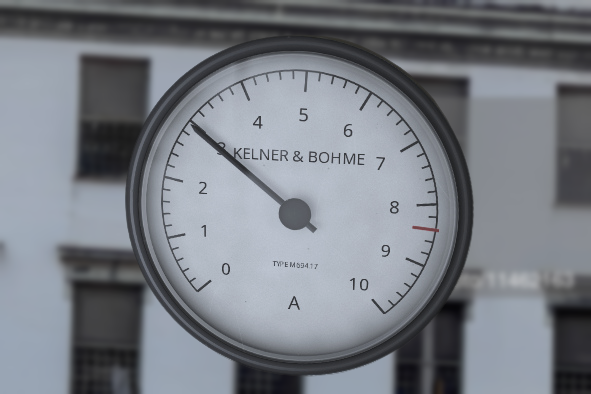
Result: 3 A
